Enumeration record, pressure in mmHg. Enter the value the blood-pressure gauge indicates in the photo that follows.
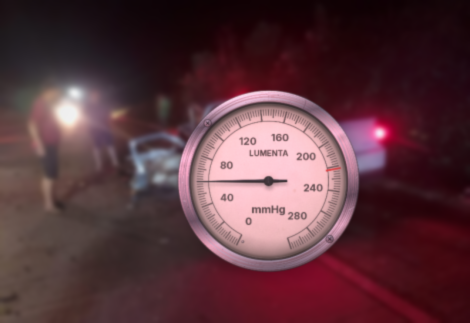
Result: 60 mmHg
